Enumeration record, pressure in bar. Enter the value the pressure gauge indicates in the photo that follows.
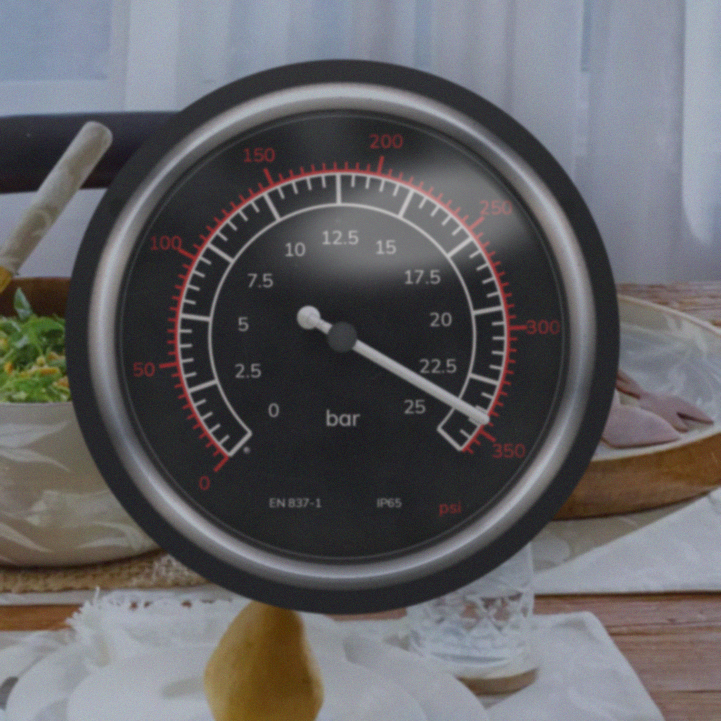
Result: 23.75 bar
